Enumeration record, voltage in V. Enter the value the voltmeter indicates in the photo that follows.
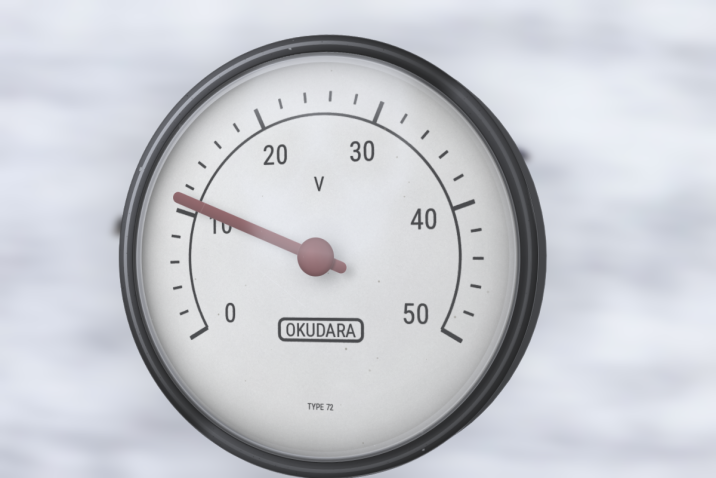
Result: 11 V
